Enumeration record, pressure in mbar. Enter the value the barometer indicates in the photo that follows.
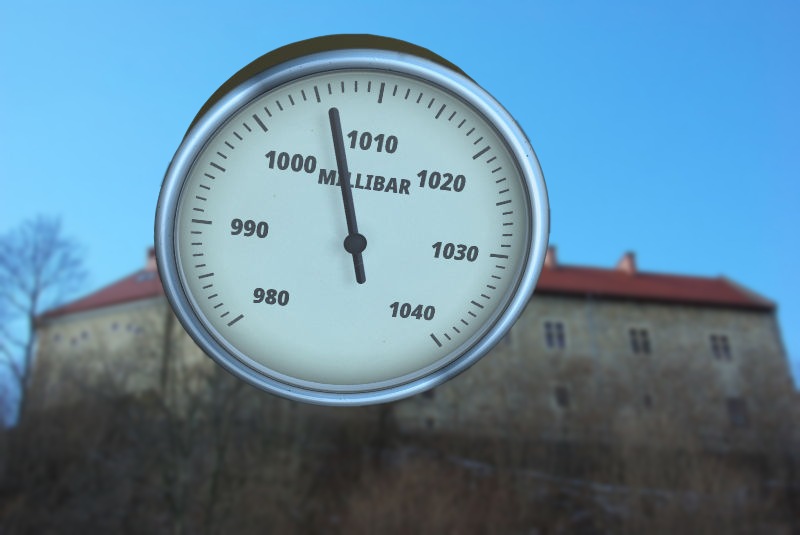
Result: 1006 mbar
